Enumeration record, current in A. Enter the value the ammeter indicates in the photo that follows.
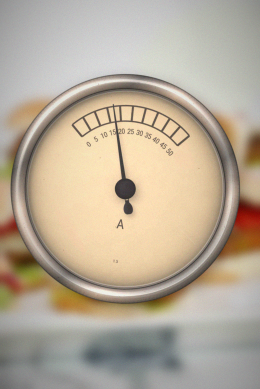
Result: 17.5 A
